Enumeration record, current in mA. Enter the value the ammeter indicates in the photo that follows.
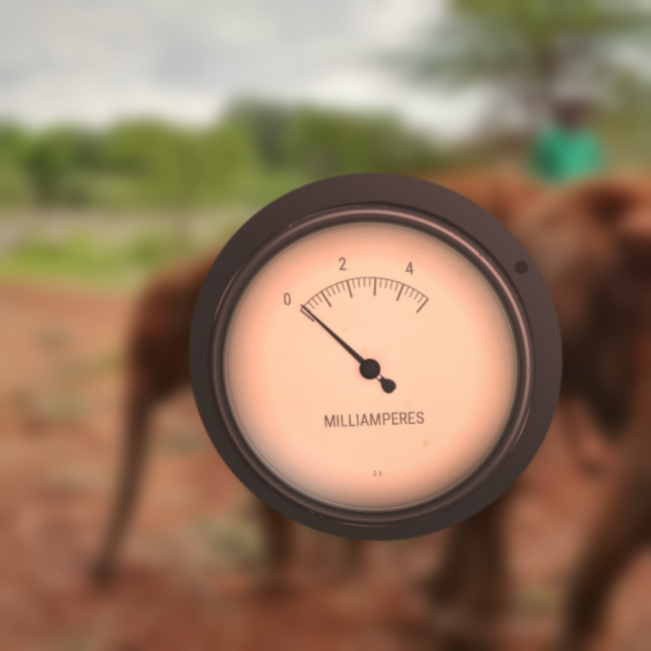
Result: 0.2 mA
